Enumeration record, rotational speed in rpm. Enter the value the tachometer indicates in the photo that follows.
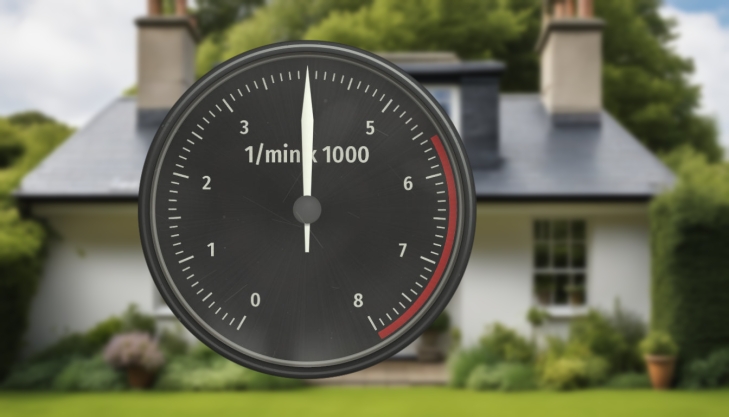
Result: 4000 rpm
